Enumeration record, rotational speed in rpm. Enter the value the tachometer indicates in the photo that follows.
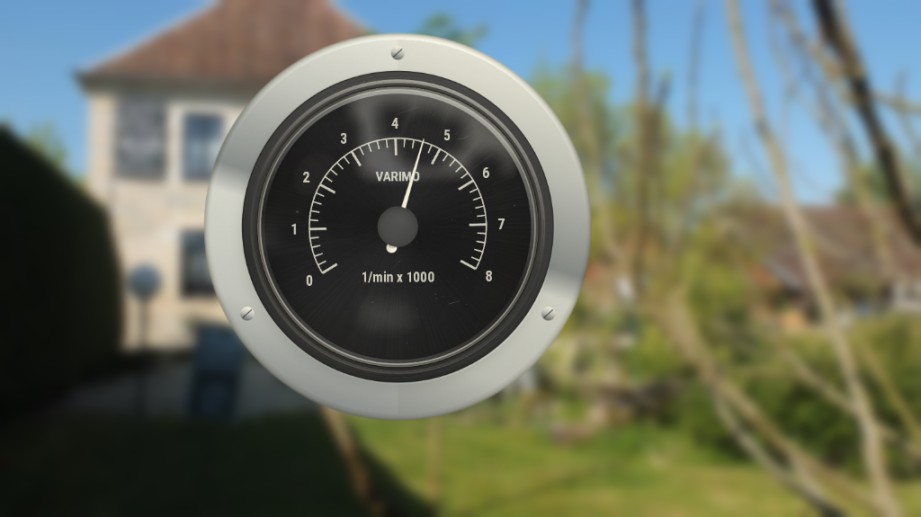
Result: 4600 rpm
